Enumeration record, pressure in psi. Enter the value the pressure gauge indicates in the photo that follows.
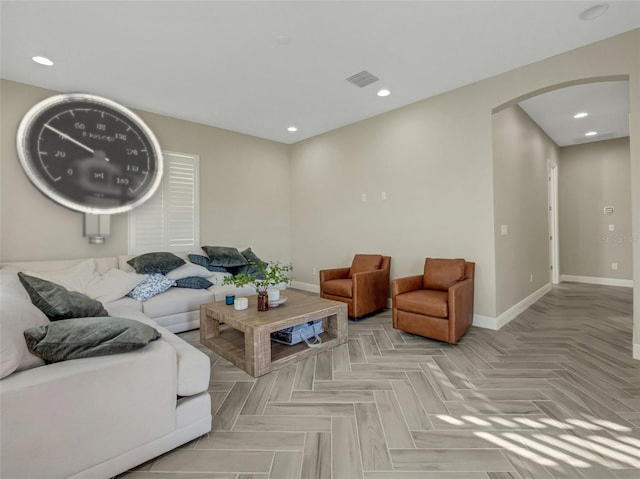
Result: 40 psi
